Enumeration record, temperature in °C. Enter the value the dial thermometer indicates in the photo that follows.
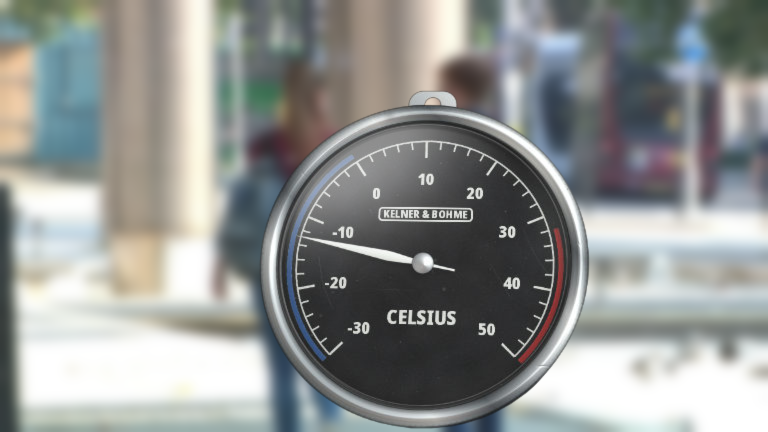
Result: -13 °C
